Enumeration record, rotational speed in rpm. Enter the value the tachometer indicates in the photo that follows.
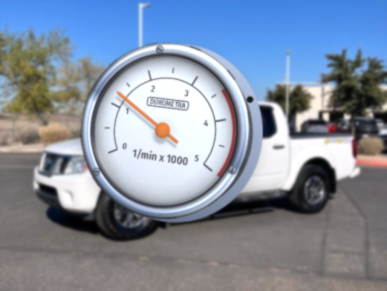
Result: 1250 rpm
